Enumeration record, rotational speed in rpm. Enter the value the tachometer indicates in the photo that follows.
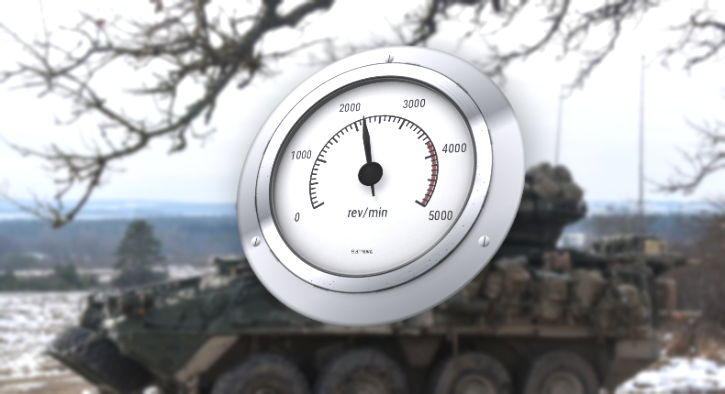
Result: 2200 rpm
